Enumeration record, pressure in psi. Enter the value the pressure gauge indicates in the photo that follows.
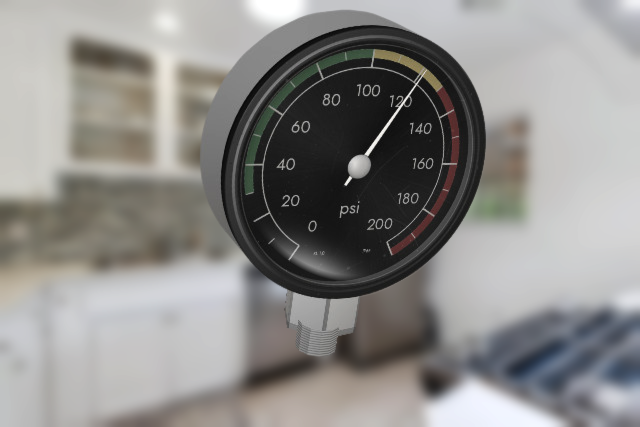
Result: 120 psi
